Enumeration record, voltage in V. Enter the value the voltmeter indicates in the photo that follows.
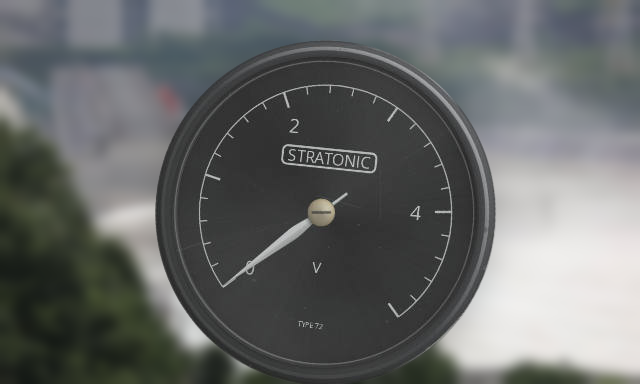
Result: 0 V
